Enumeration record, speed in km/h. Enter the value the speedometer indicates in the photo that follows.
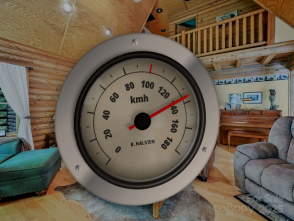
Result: 135 km/h
